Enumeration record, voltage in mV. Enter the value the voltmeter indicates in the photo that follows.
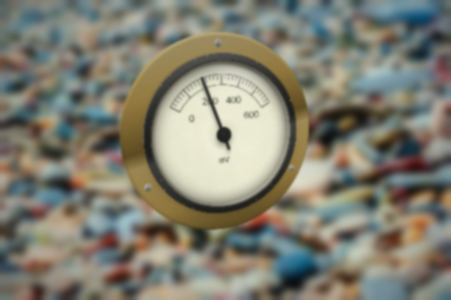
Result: 200 mV
